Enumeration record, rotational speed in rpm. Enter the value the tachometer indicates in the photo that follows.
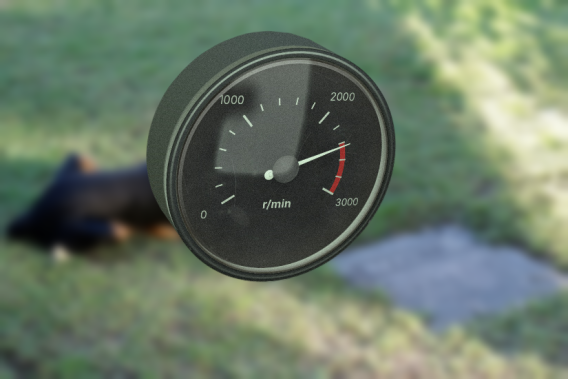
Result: 2400 rpm
